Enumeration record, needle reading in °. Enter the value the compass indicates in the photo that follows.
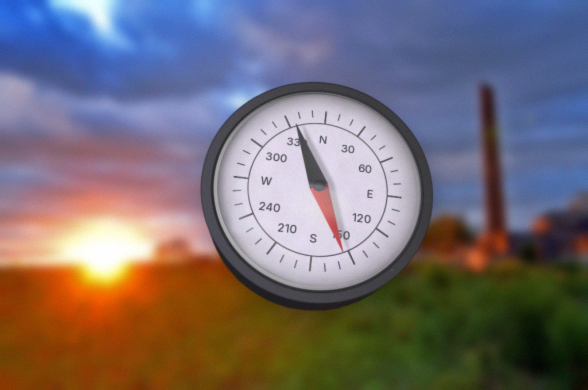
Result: 155 °
